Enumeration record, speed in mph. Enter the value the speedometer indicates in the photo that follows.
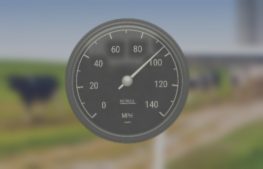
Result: 95 mph
